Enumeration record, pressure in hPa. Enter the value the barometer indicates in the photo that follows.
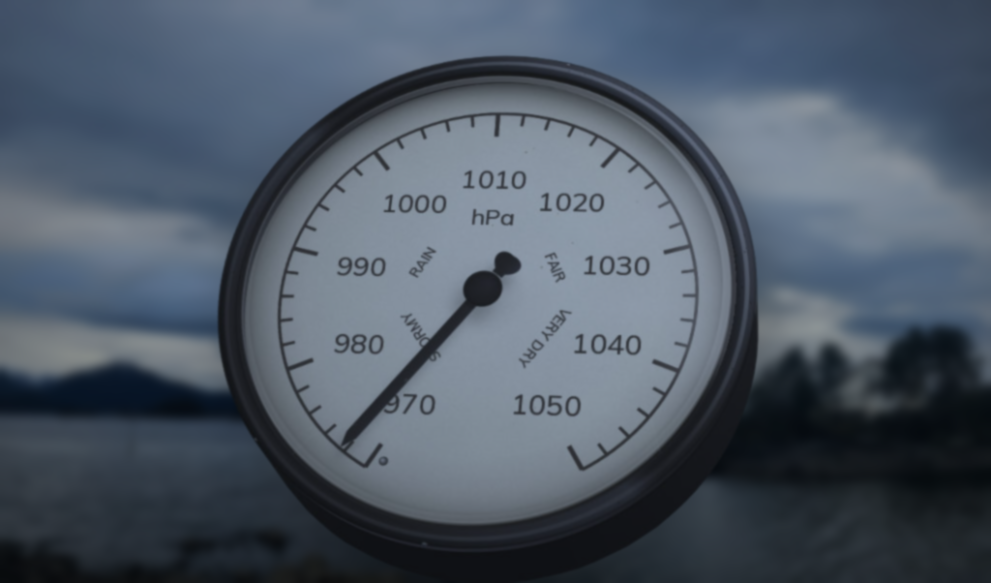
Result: 972 hPa
